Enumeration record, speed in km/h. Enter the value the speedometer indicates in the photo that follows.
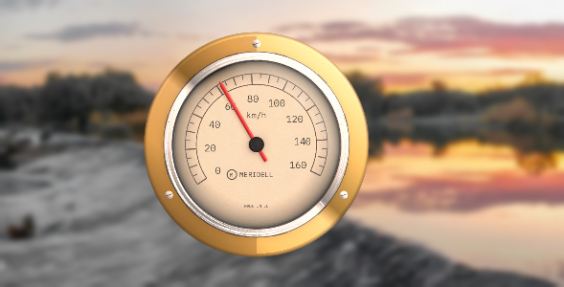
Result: 62.5 km/h
